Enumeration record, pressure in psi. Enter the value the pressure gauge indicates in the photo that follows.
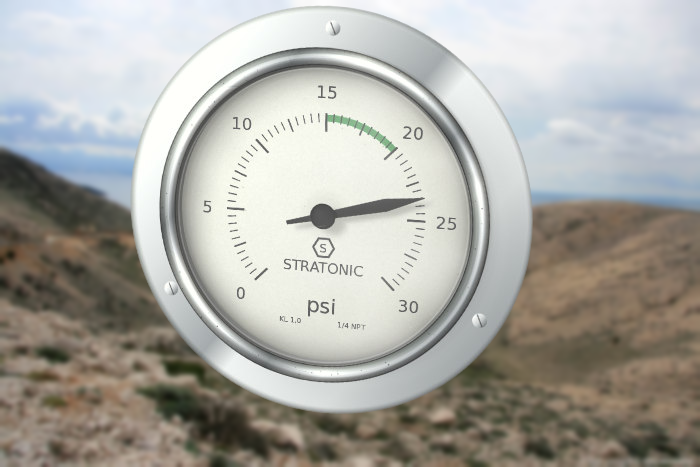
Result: 23.5 psi
